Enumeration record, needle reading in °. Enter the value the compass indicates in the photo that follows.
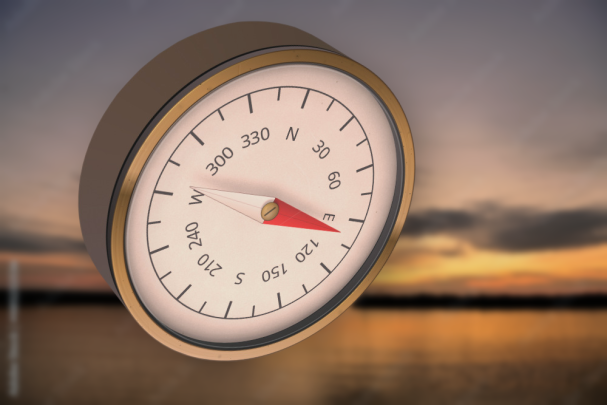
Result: 97.5 °
